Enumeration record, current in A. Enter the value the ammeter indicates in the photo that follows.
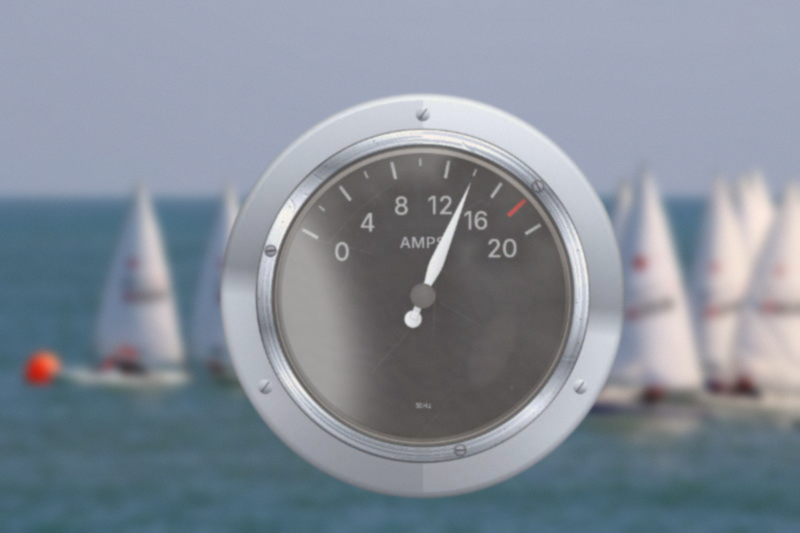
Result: 14 A
